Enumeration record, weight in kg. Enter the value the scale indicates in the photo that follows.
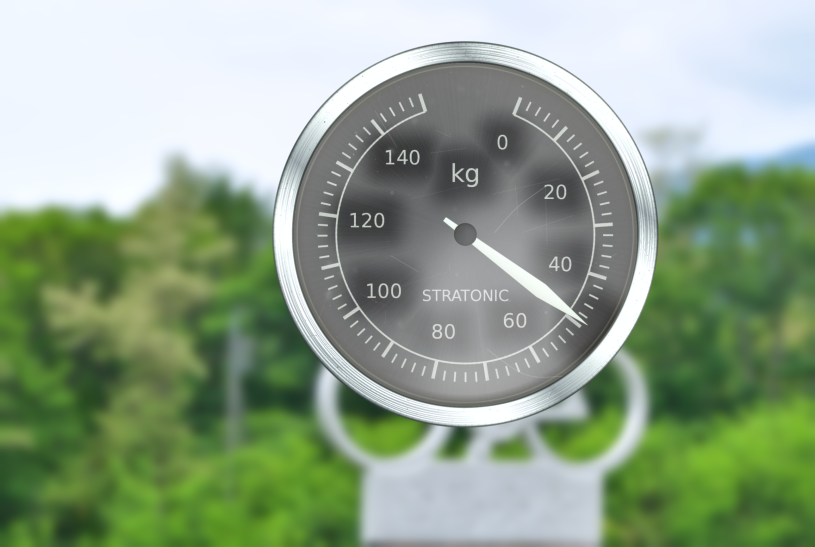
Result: 49 kg
